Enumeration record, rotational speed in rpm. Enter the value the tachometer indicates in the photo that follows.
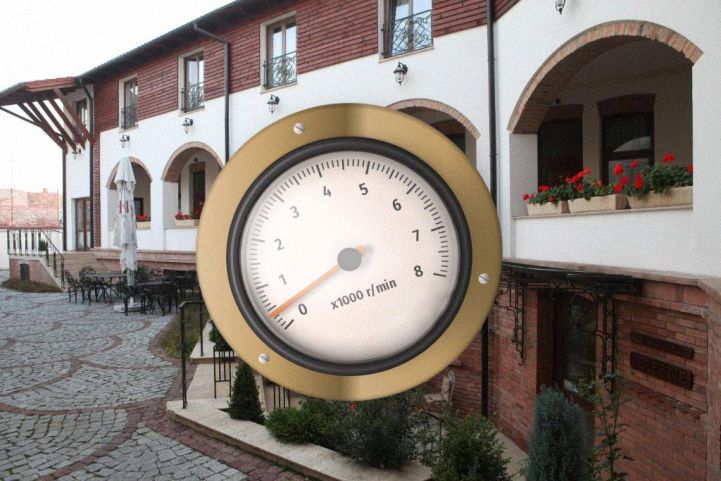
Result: 400 rpm
